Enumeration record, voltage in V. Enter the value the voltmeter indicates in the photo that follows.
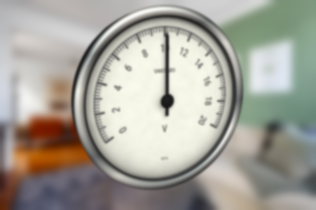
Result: 10 V
